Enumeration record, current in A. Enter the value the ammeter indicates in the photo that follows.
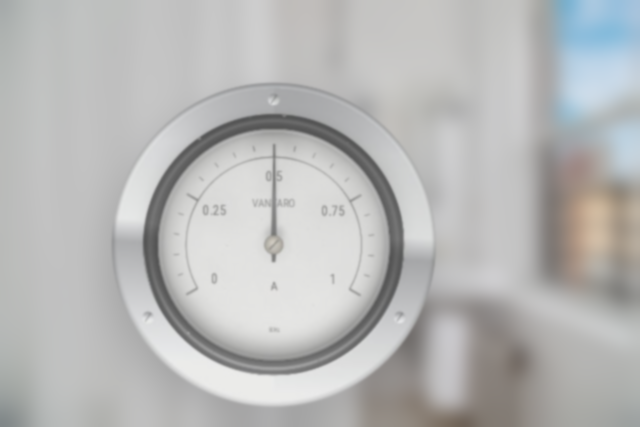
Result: 0.5 A
